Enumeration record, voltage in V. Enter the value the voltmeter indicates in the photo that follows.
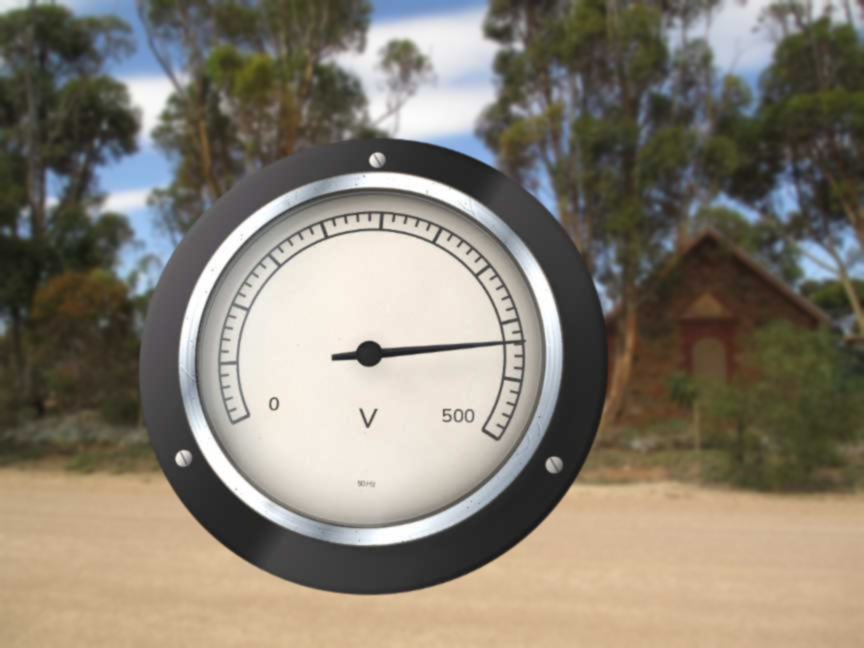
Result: 420 V
